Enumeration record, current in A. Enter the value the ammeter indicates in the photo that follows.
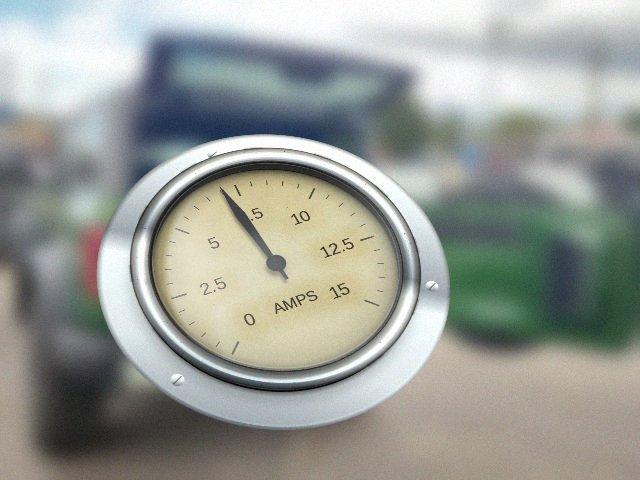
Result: 7 A
